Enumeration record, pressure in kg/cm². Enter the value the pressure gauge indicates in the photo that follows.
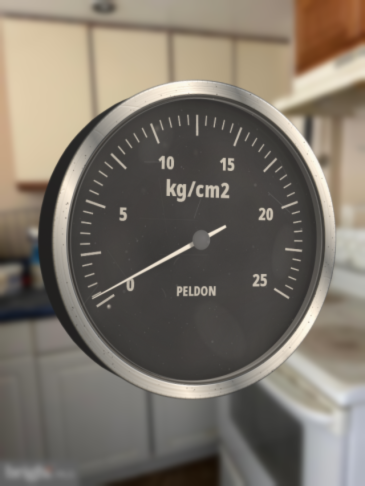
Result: 0.5 kg/cm²
